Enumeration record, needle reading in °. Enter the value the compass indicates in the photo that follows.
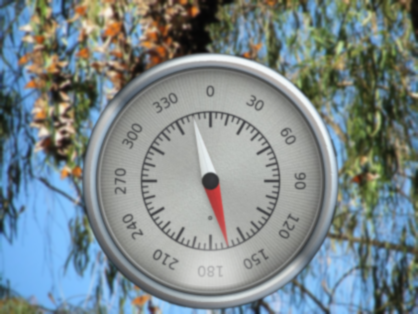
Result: 165 °
